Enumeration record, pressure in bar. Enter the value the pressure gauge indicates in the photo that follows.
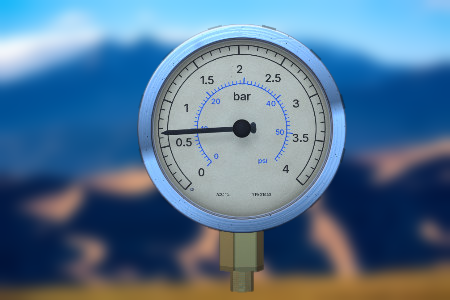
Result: 0.65 bar
